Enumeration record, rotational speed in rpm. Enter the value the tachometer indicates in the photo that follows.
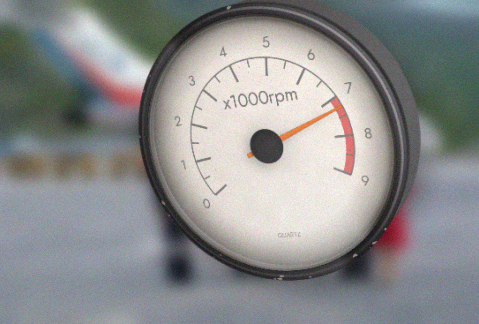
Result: 7250 rpm
